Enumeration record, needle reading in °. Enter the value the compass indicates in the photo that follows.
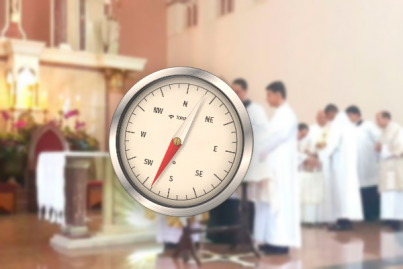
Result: 200 °
